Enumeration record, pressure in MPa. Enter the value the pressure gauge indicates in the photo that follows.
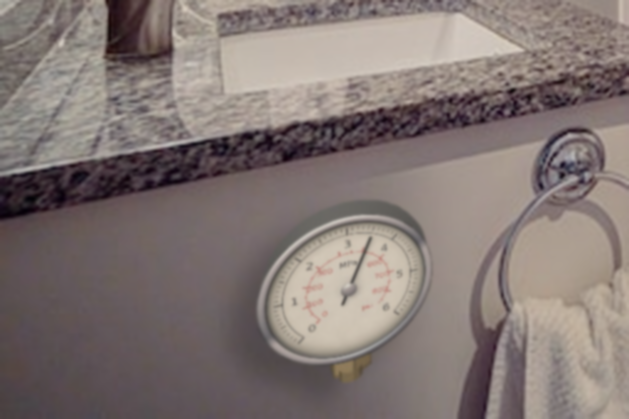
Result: 3.5 MPa
